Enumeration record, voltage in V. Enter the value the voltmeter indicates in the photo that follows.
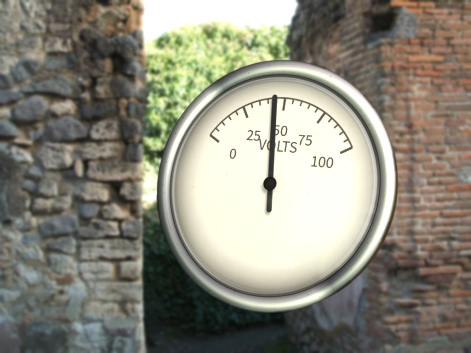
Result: 45 V
